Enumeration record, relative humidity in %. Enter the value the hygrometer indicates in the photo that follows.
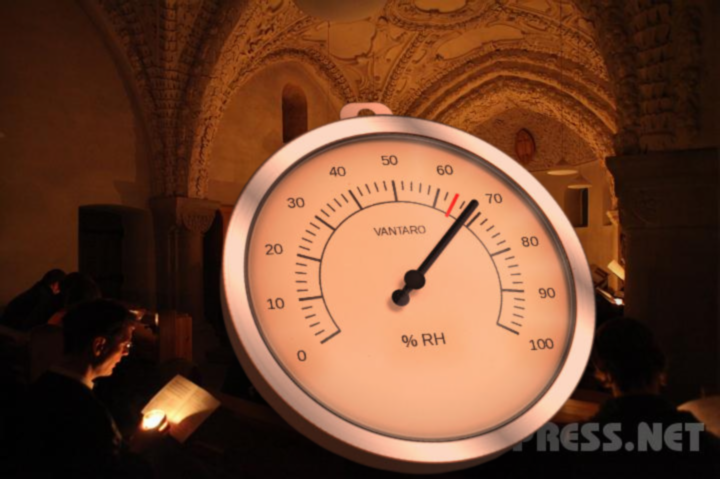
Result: 68 %
